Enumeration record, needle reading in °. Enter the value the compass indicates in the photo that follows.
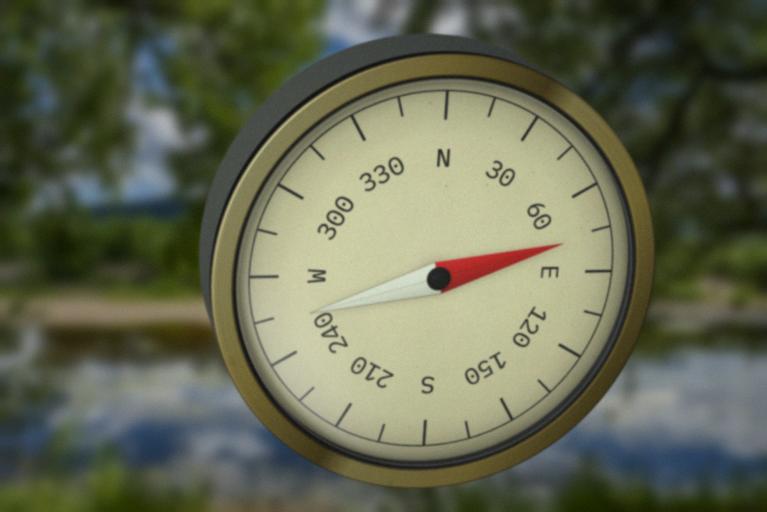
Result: 75 °
